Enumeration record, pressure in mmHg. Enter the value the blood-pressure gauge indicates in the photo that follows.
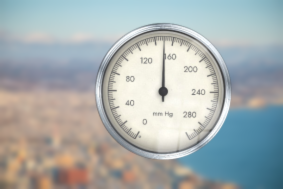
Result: 150 mmHg
